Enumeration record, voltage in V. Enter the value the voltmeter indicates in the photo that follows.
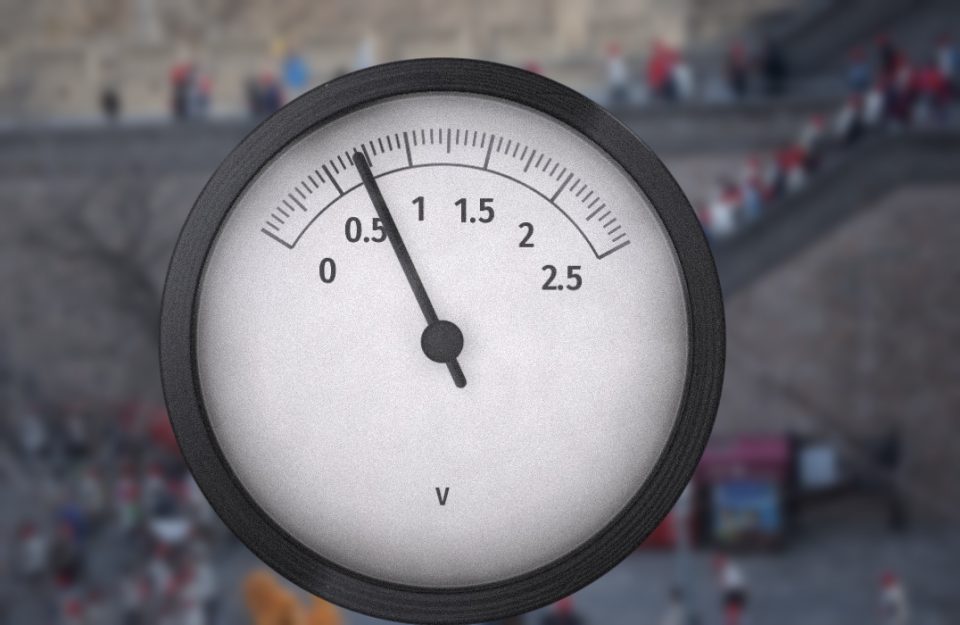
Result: 0.7 V
